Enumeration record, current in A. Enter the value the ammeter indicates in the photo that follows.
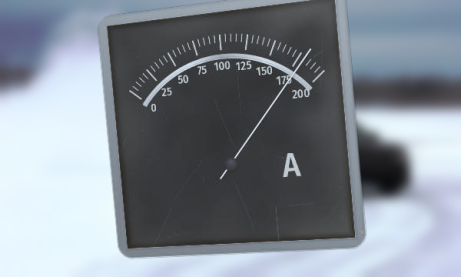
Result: 180 A
